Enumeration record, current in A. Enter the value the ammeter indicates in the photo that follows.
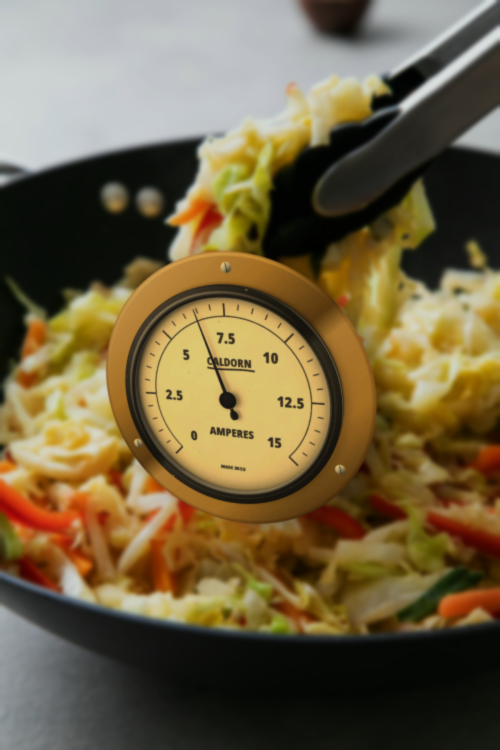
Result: 6.5 A
